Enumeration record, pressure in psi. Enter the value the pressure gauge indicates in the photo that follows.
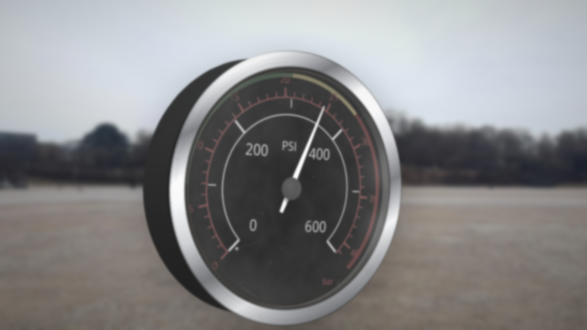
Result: 350 psi
